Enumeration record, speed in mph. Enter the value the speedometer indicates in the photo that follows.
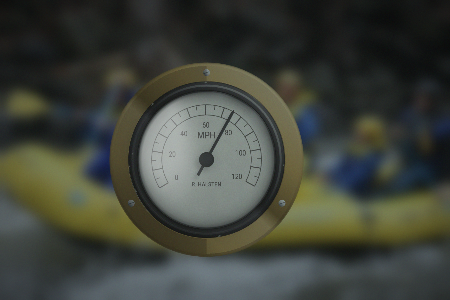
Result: 75 mph
